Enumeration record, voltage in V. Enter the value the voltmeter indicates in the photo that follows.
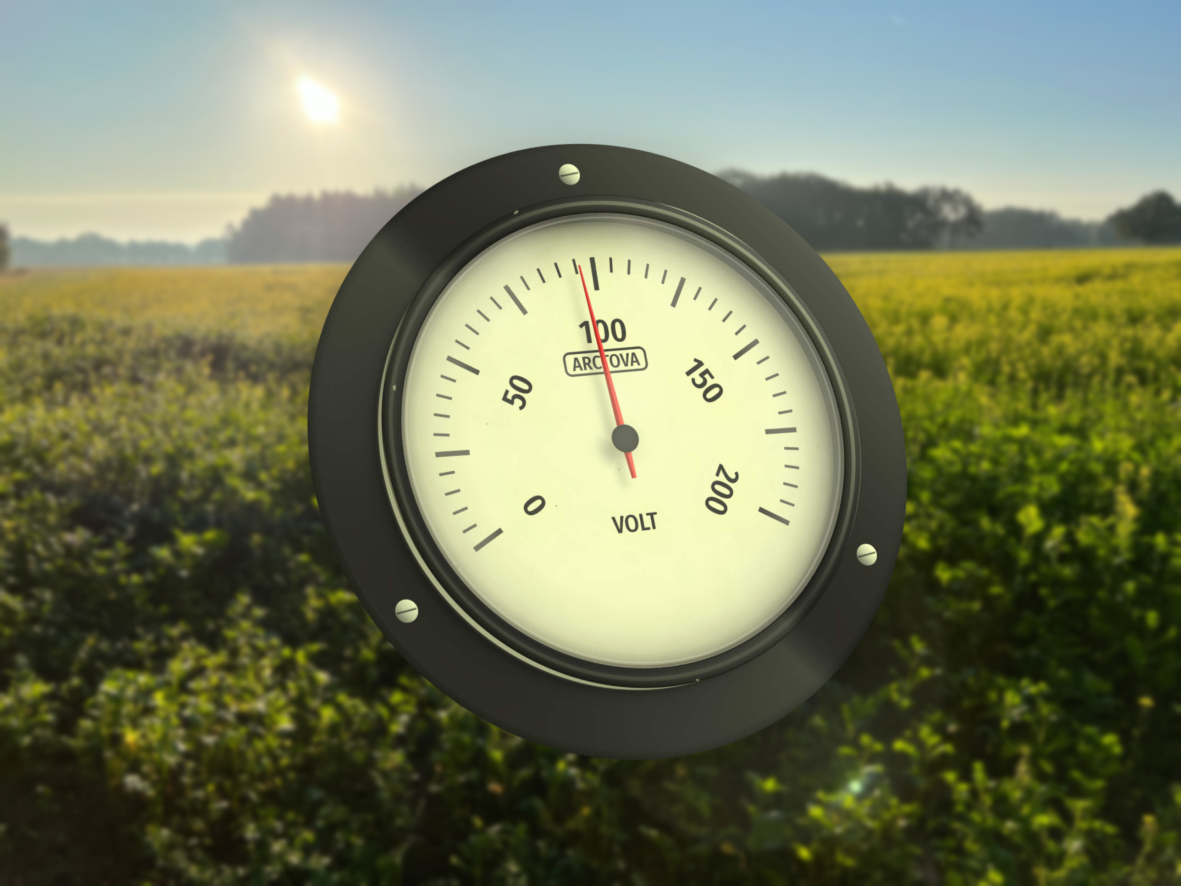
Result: 95 V
